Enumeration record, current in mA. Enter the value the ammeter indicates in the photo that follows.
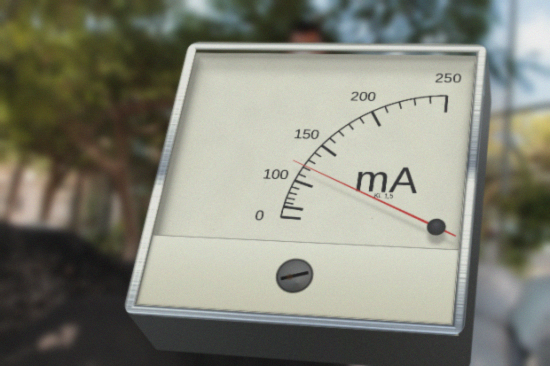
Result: 120 mA
